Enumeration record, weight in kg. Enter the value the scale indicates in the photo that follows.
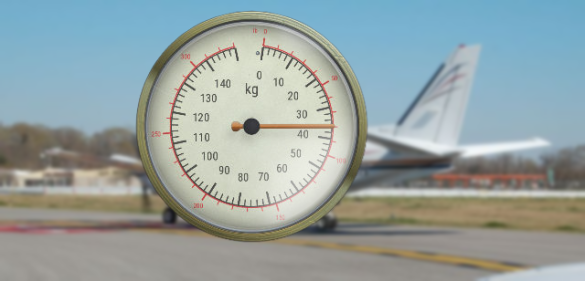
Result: 36 kg
